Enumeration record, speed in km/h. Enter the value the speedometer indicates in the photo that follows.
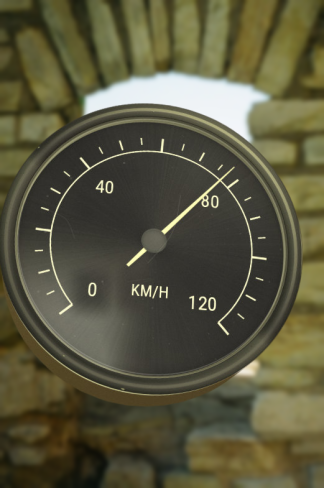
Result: 77.5 km/h
